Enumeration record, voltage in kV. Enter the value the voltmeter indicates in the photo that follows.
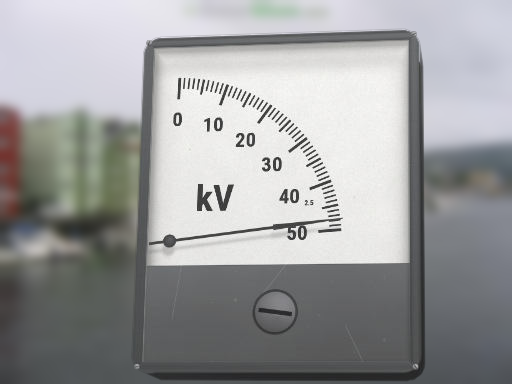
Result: 48 kV
